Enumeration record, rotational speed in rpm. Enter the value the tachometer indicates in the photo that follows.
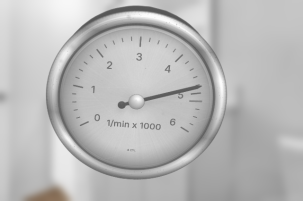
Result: 4800 rpm
